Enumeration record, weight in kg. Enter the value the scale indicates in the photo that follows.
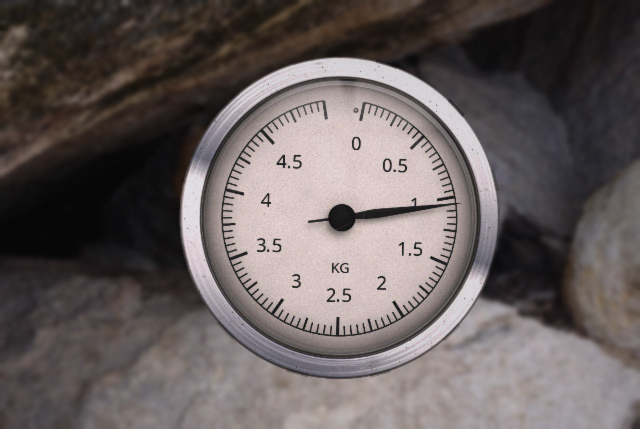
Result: 1.05 kg
